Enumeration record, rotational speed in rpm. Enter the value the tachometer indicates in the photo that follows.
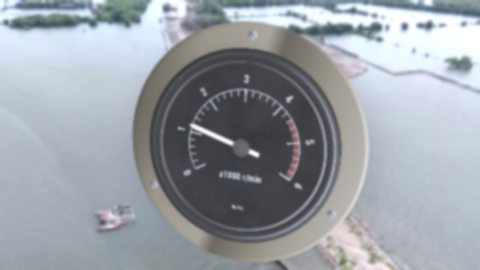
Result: 1200 rpm
